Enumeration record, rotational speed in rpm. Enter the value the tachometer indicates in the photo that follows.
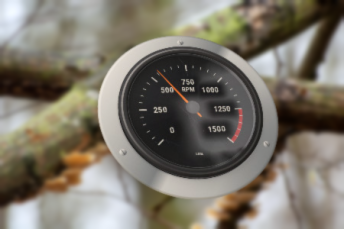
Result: 550 rpm
